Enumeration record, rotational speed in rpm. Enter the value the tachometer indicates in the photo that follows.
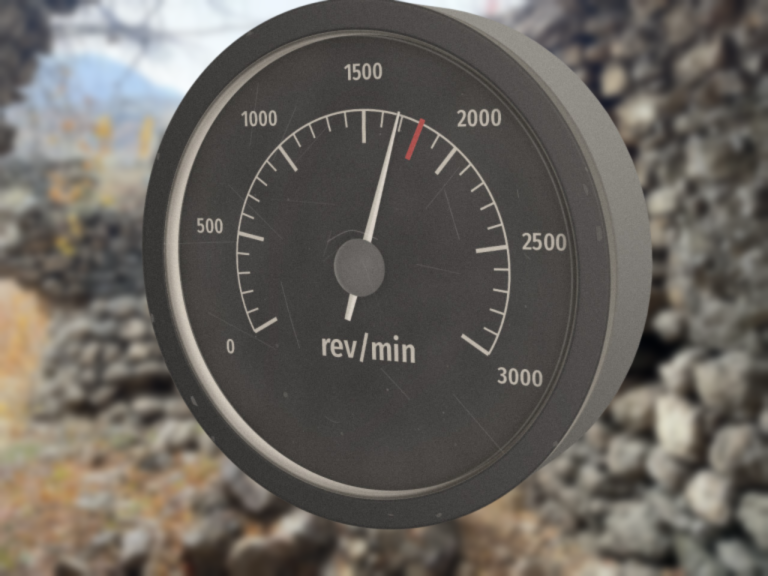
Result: 1700 rpm
